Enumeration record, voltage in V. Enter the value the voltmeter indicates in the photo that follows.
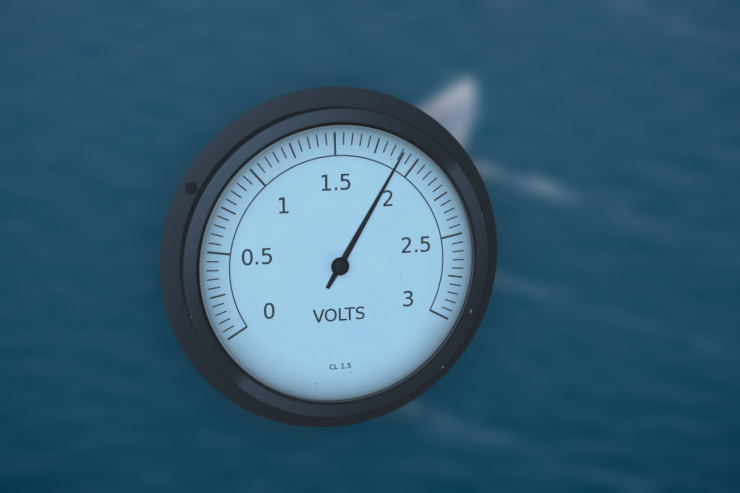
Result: 1.9 V
